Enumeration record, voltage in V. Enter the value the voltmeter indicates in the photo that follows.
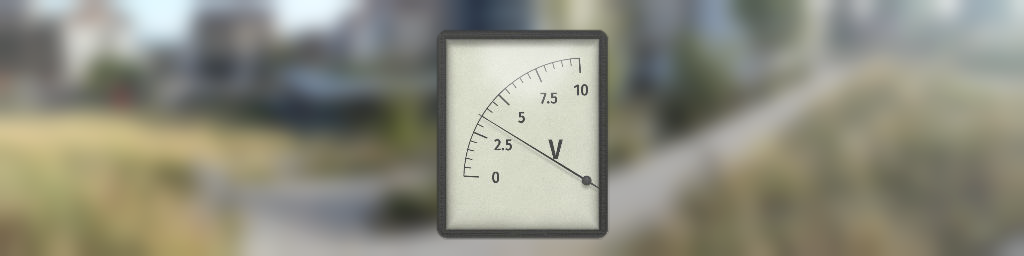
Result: 3.5 V
